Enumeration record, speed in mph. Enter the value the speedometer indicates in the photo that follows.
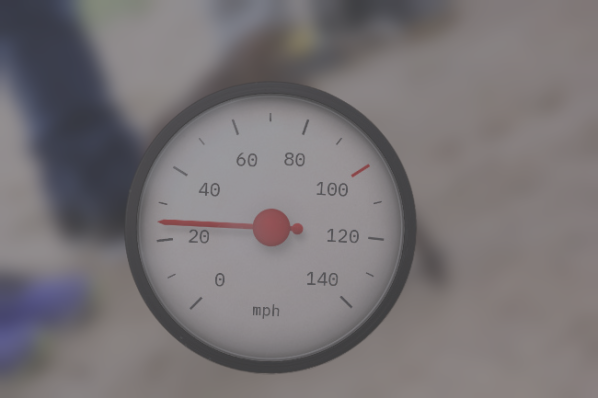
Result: 25 mph
